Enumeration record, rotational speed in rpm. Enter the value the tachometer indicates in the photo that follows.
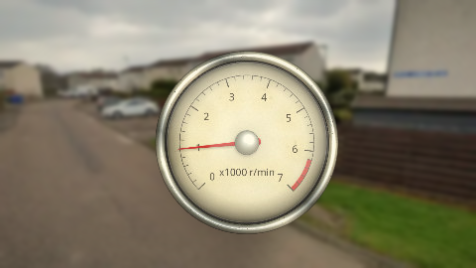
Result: 1000 rpm
